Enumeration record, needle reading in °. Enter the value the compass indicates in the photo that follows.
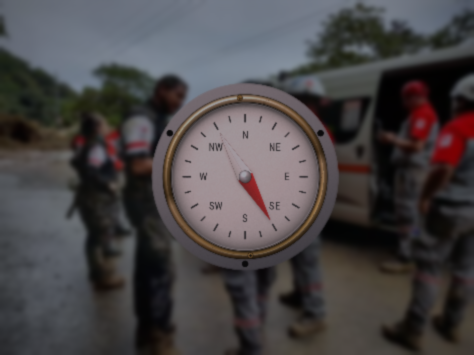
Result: 150 °
